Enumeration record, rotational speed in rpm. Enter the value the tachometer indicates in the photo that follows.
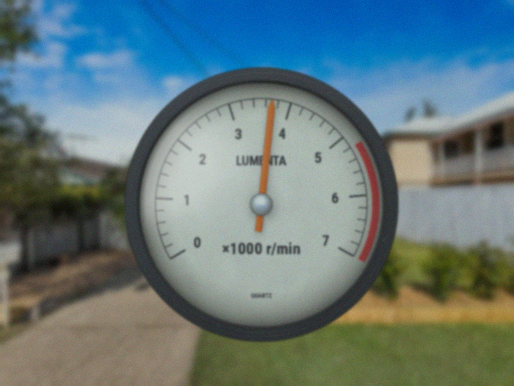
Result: 3700 rpm
